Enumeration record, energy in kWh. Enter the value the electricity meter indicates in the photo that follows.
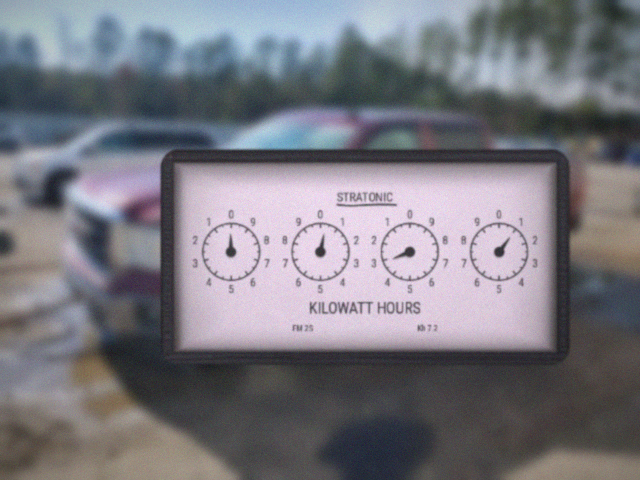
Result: 31 kWh
